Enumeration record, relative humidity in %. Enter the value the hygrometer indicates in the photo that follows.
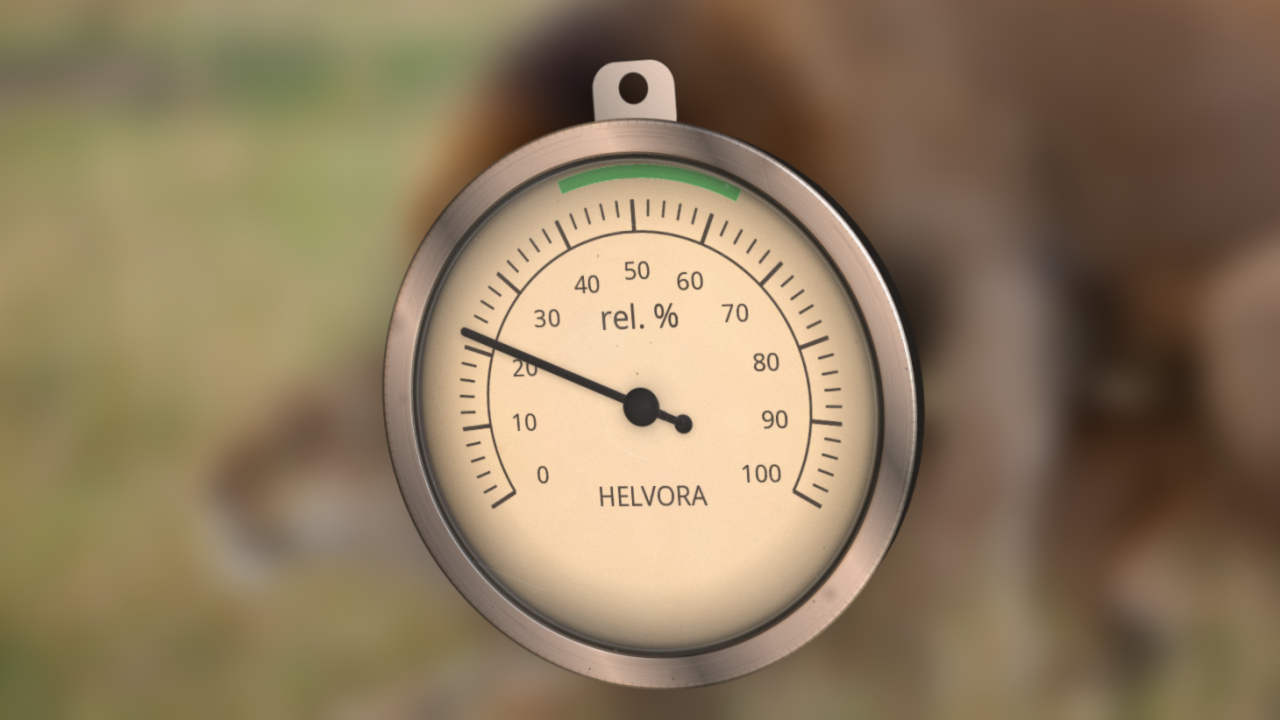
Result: 22 %
